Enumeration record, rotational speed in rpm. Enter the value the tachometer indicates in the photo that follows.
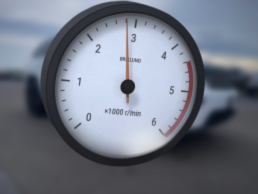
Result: 2800 rpm
